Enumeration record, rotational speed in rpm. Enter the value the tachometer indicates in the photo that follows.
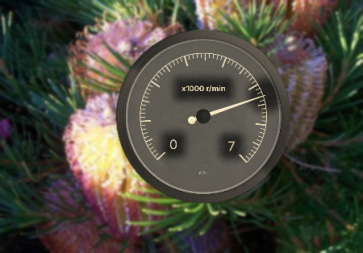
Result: 5300 rpm
